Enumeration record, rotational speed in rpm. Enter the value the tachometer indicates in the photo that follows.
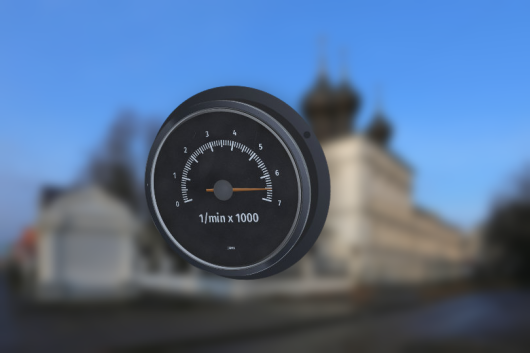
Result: 6500 rpm
